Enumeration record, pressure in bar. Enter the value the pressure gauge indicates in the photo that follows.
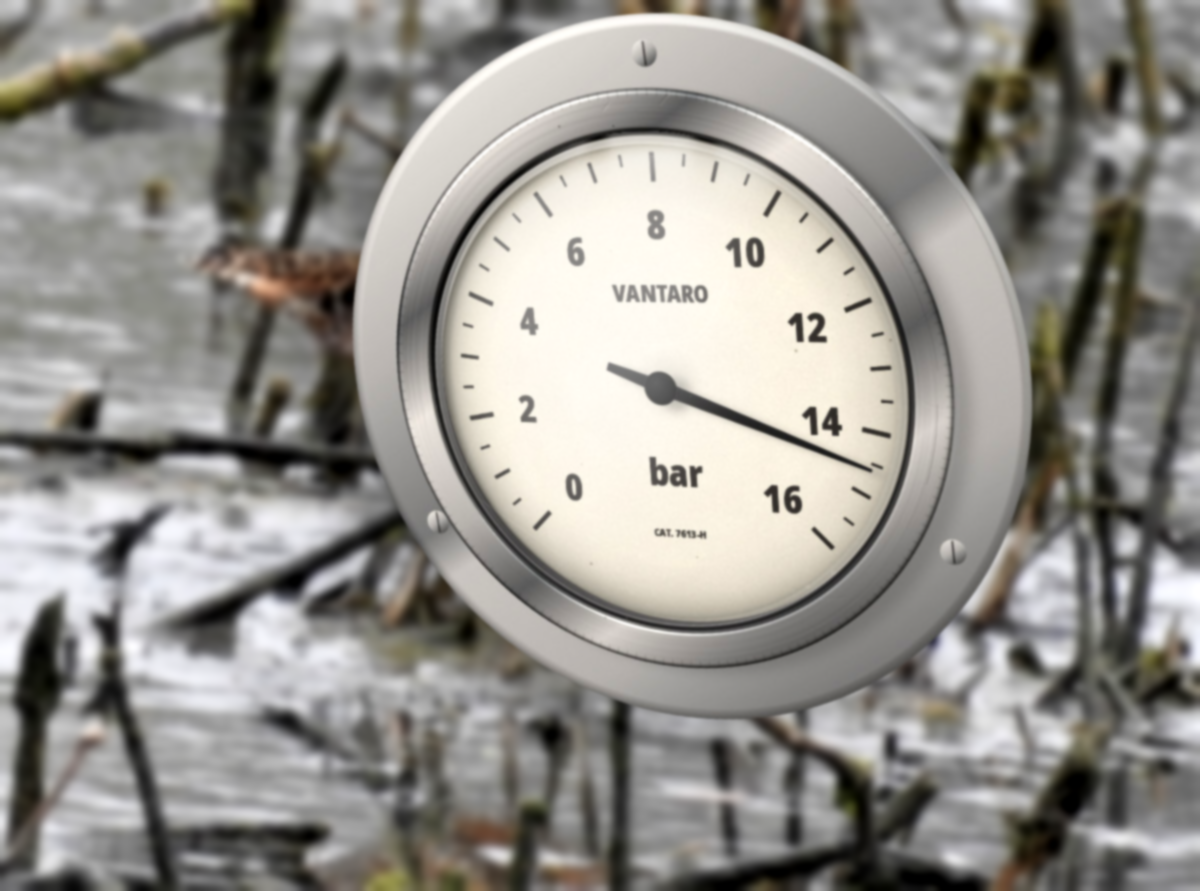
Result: 14.5 bar
